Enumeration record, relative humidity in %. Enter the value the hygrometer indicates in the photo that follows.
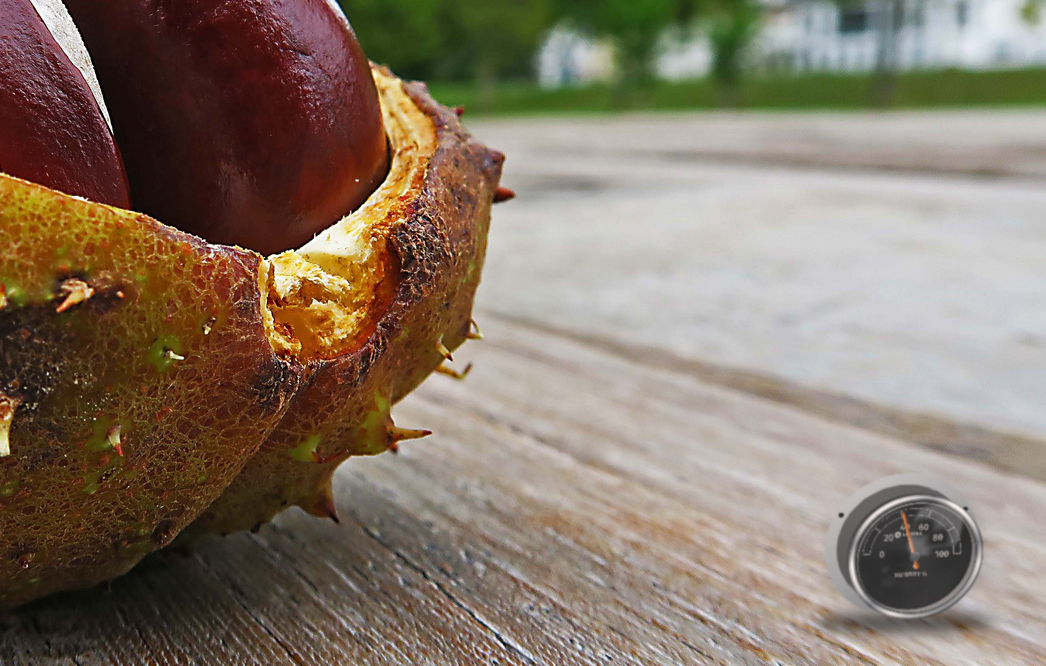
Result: 40 %
